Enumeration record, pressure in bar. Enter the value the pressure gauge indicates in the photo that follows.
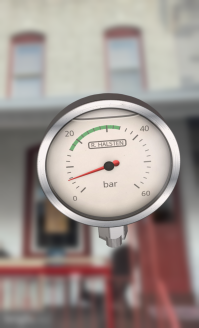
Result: 6 bar
